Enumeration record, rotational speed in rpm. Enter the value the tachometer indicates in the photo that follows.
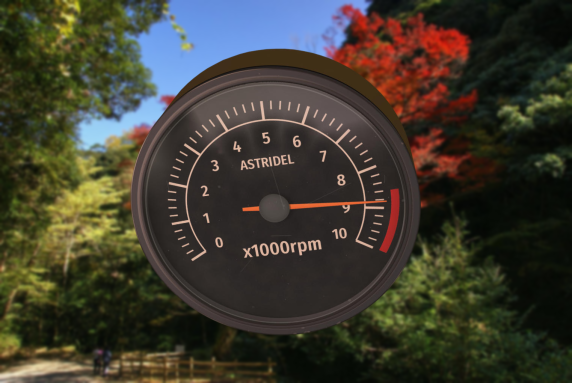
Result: 8800 rpm
